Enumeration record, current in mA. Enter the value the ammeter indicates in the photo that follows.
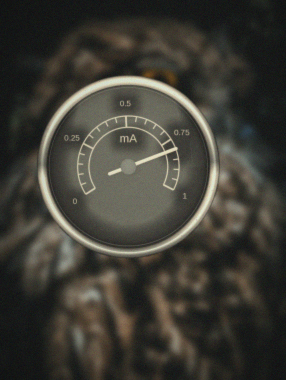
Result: 0.8 mA
